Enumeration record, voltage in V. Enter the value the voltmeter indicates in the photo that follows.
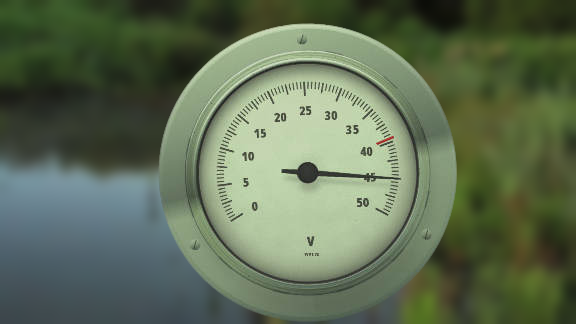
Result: 45 V
